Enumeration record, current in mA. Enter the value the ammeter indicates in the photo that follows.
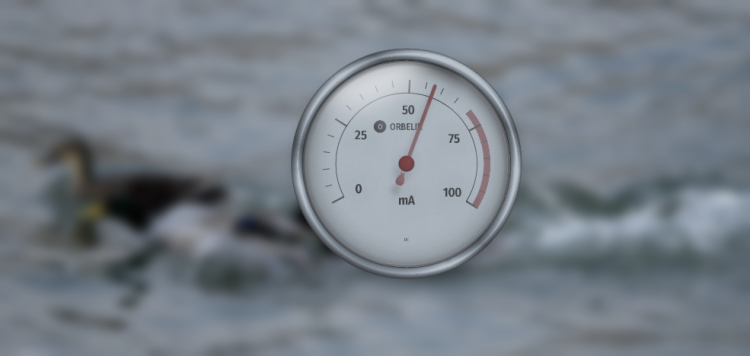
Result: 57.5 mA
